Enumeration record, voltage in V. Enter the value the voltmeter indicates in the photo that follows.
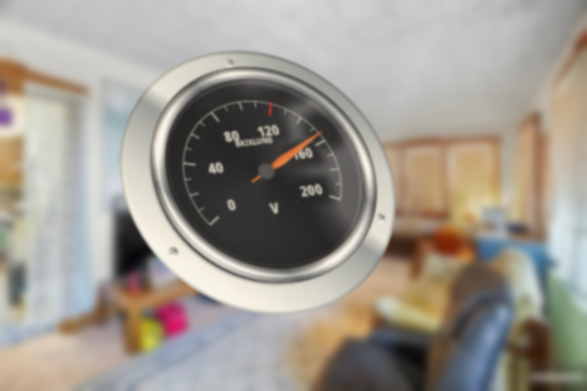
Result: 155 V
